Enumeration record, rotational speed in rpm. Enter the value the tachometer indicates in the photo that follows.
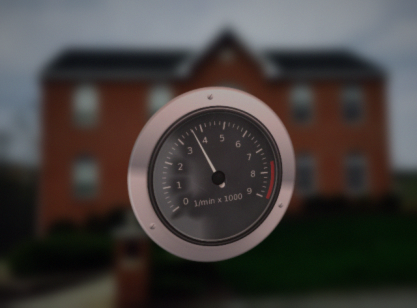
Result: 3600 rpm
